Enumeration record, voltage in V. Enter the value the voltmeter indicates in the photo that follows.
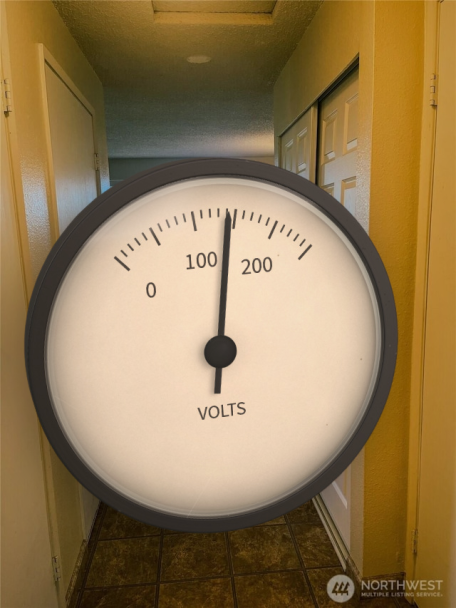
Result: 140 V
